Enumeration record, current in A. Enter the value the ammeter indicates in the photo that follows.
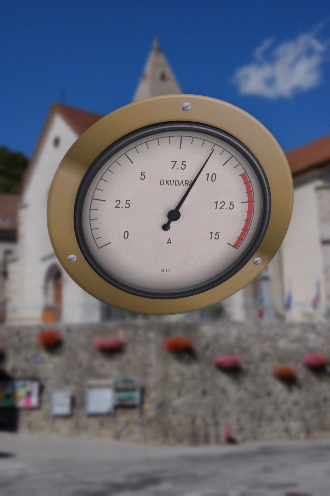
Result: 9 A
